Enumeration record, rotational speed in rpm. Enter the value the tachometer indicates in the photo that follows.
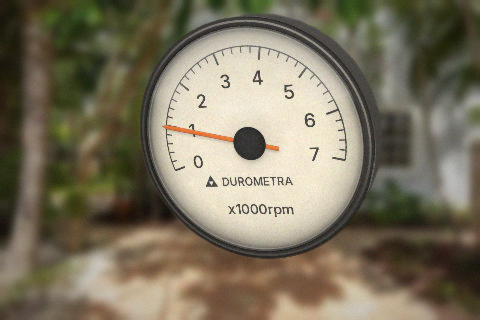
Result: 1000 rpm
